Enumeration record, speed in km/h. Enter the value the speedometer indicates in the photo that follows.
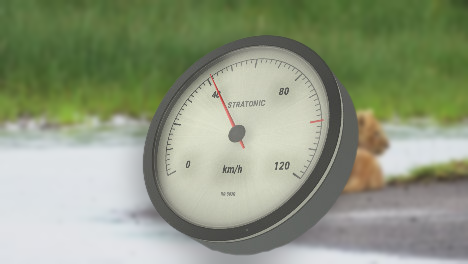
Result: 42 km/h
